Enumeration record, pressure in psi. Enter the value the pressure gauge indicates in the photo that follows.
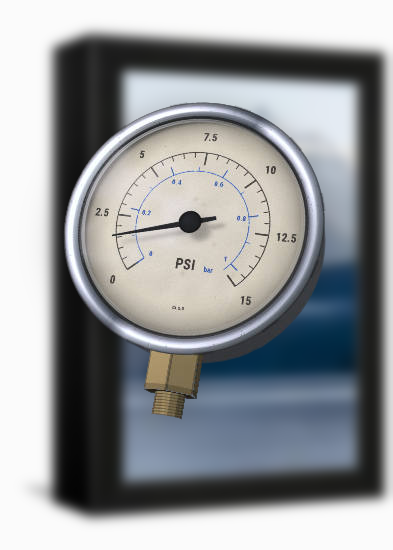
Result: 1.5 psi
